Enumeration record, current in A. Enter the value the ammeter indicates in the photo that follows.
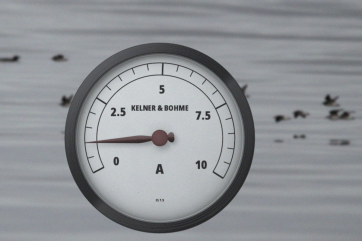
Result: 1 A
